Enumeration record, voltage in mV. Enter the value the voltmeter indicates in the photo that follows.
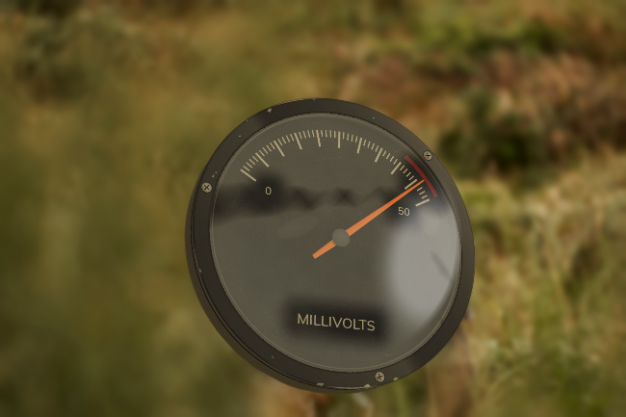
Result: 46 mV
